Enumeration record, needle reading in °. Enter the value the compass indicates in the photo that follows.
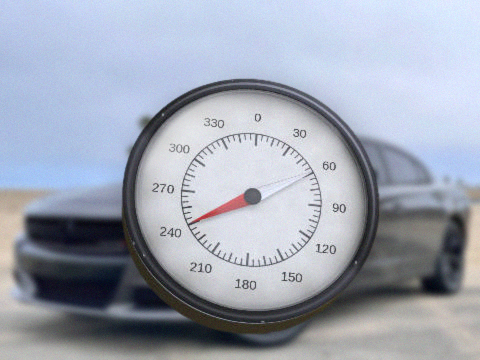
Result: 240 °
